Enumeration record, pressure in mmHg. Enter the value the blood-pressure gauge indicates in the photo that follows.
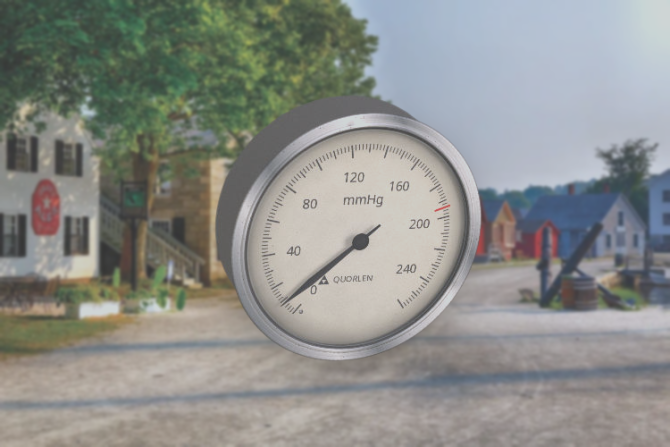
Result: 10 mmHg
